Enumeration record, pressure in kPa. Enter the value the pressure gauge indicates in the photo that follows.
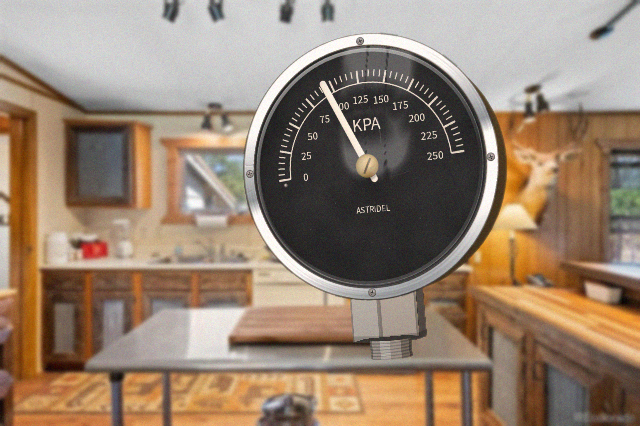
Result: 95 kPa
